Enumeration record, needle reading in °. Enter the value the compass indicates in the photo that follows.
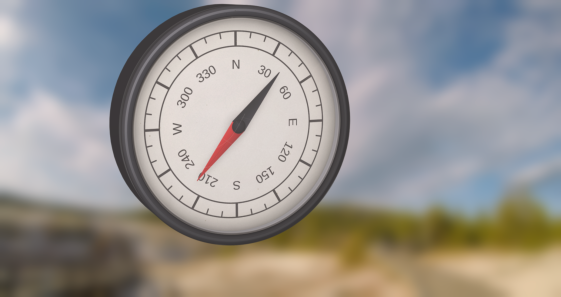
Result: 220 °
